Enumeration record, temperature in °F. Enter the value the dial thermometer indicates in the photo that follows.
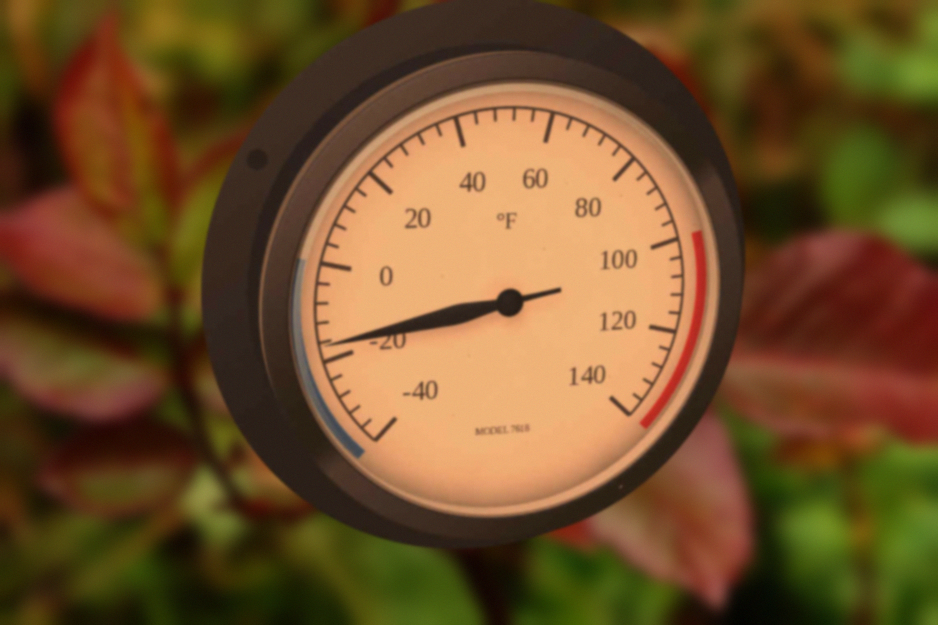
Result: -16 °F
